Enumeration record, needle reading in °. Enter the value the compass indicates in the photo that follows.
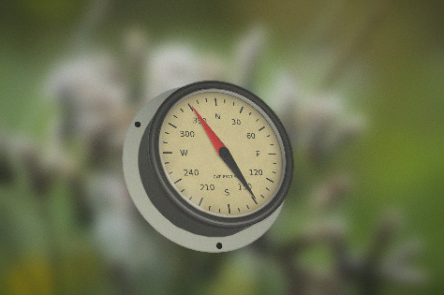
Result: 330 °
